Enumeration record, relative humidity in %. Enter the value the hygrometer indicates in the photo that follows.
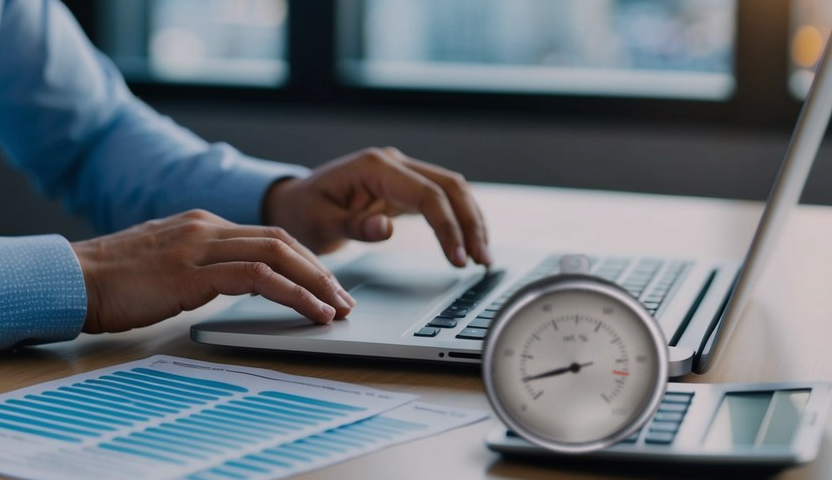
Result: 10 %
